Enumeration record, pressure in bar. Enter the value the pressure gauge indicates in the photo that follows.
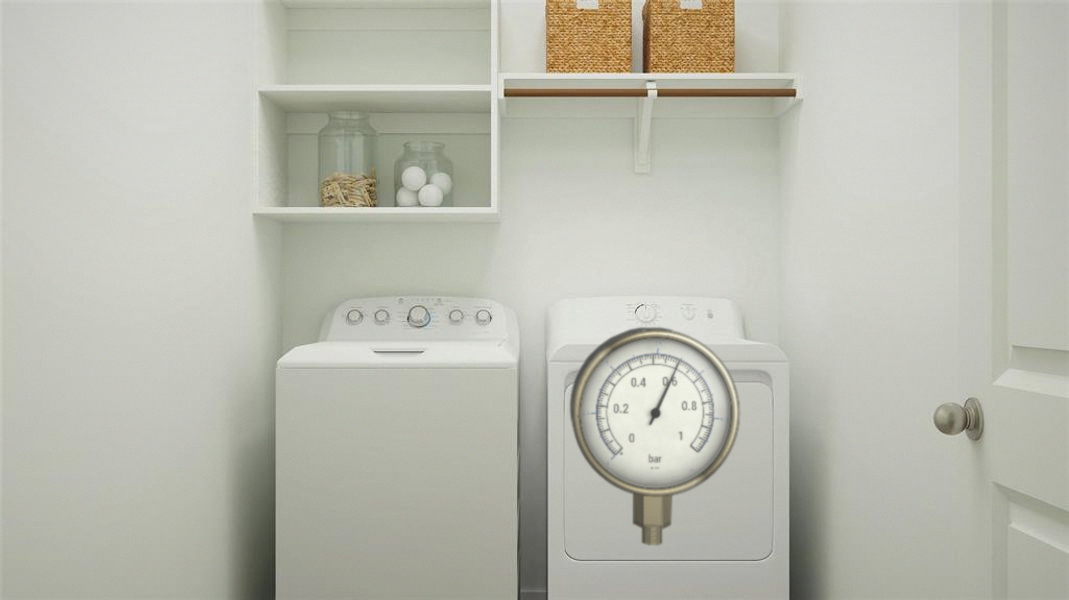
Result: 0.6 bar
